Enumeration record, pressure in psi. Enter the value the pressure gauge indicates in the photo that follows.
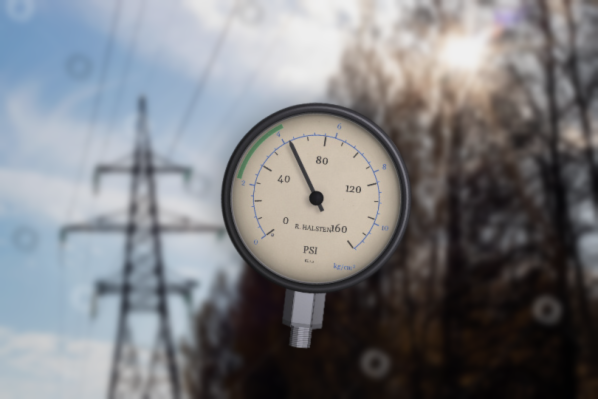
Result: 60 psi
